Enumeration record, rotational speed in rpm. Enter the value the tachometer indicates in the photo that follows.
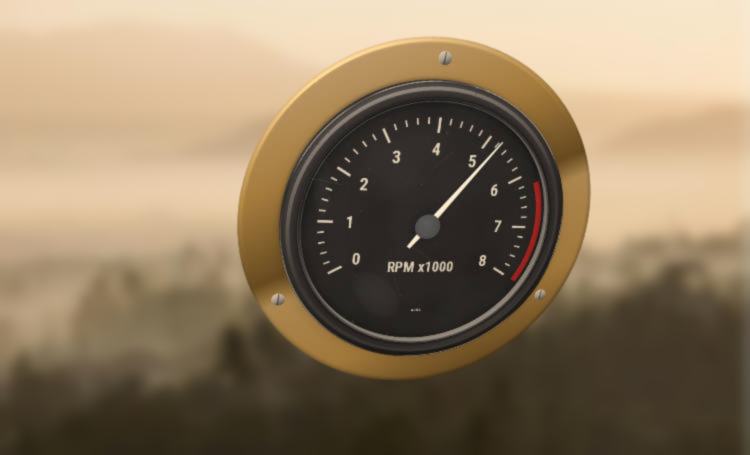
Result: 5200 rpm
